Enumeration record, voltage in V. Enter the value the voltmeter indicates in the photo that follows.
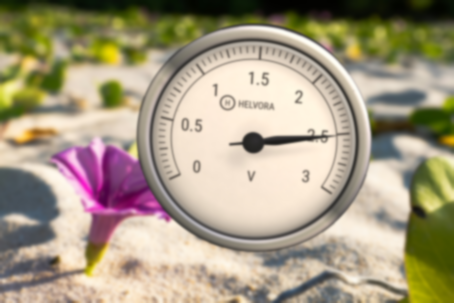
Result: 2.5 V
